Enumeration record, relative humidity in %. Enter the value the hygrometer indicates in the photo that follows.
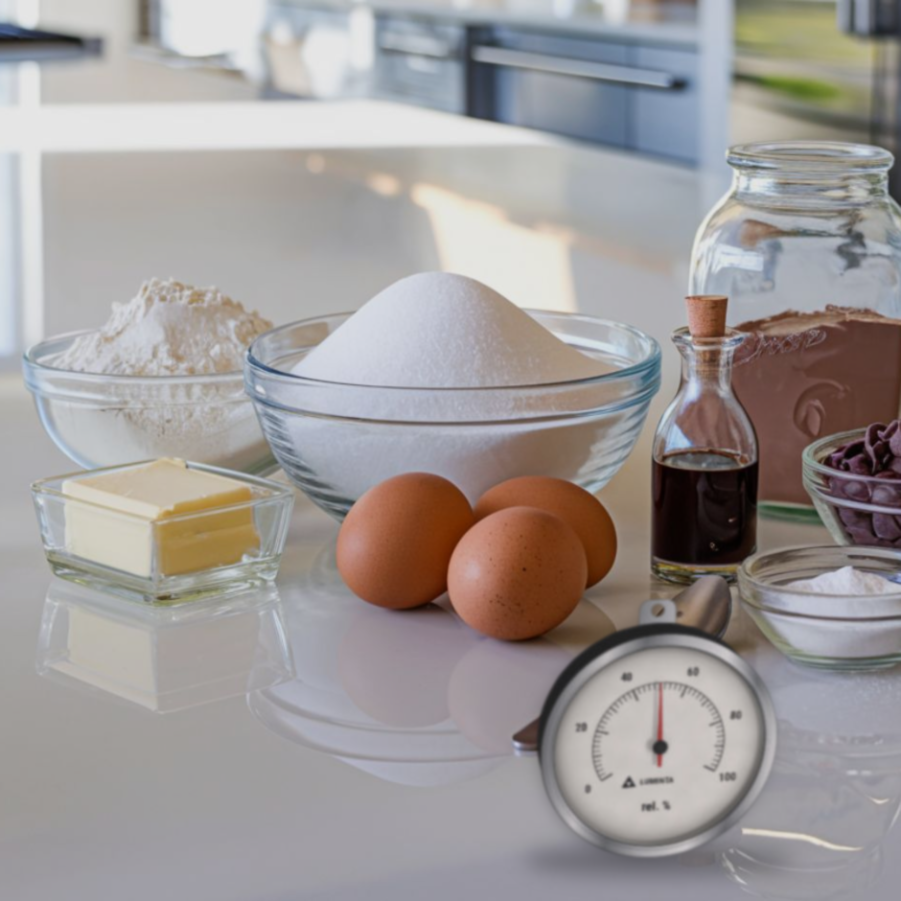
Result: 50 %
